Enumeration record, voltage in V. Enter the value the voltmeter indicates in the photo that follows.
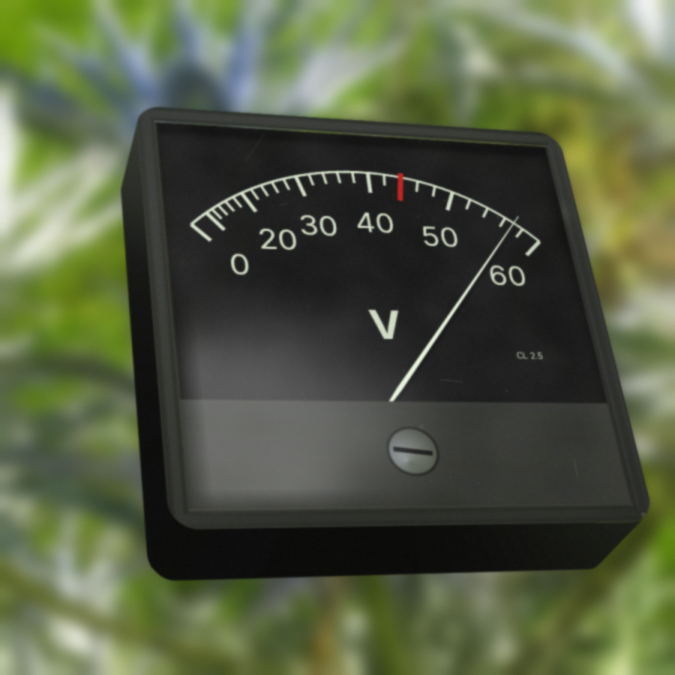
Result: 57 V
